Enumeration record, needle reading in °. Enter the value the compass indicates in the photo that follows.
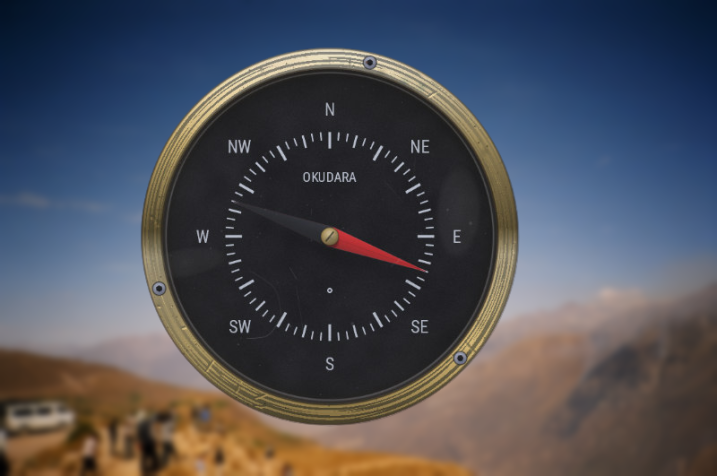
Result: 110 °
